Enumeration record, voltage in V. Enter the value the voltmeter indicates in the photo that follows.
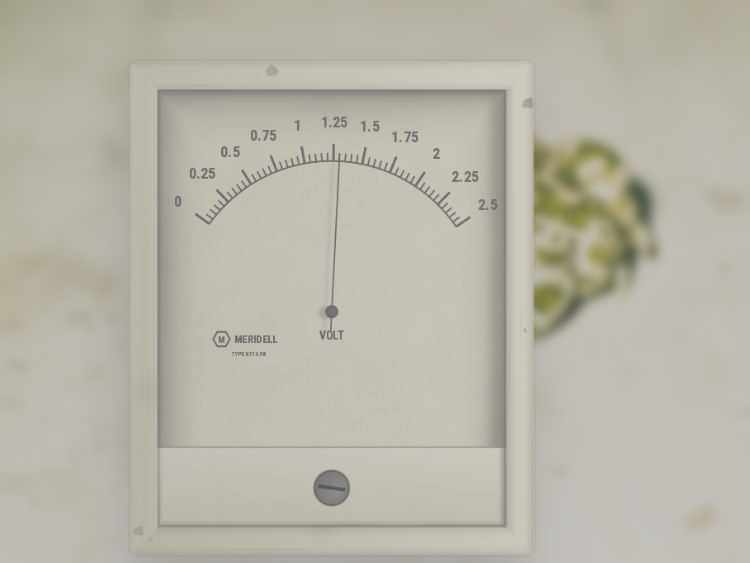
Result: 1.3 V
